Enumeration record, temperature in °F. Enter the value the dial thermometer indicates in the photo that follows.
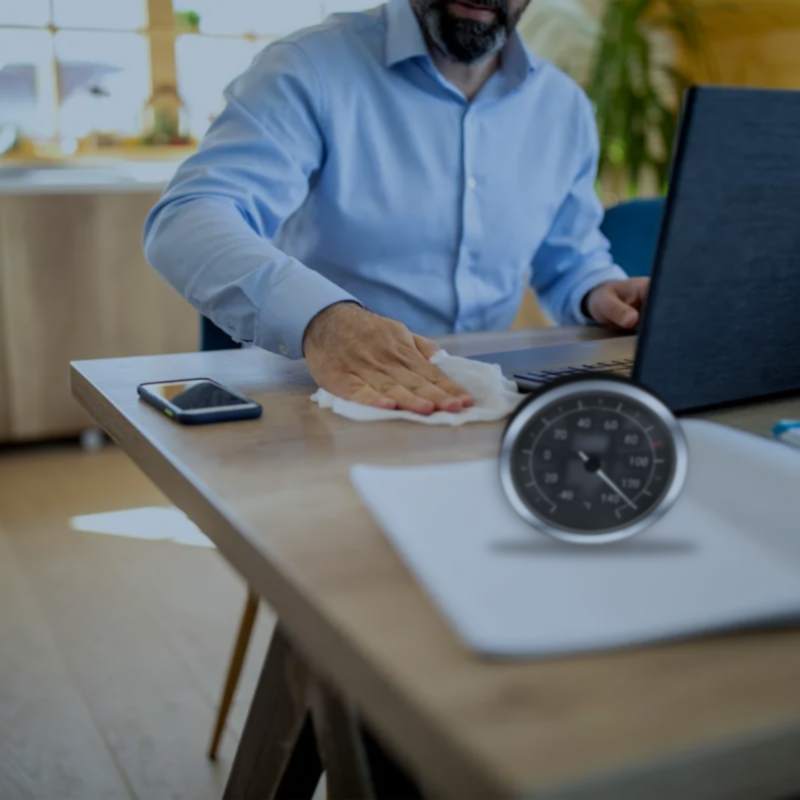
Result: 130 °F
